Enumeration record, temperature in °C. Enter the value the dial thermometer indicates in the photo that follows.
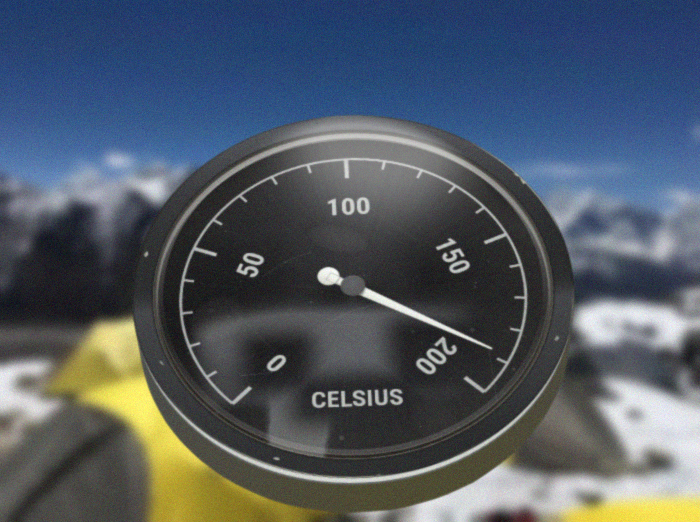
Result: 190 °C
